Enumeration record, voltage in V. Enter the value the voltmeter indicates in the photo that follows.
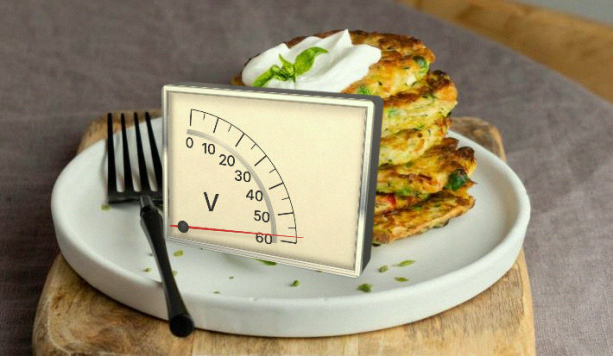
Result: 57.5 V
